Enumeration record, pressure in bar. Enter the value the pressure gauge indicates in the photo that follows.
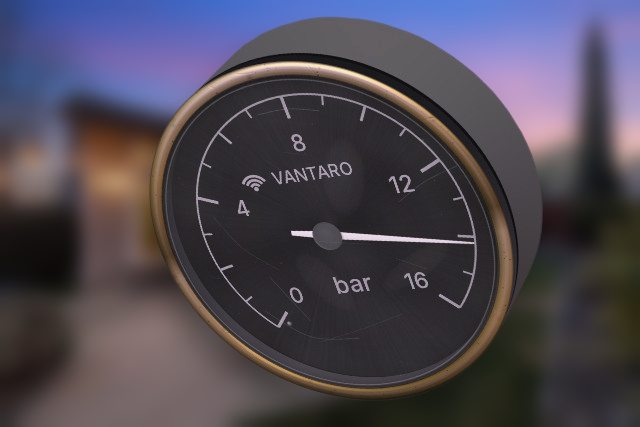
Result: 14 bar
